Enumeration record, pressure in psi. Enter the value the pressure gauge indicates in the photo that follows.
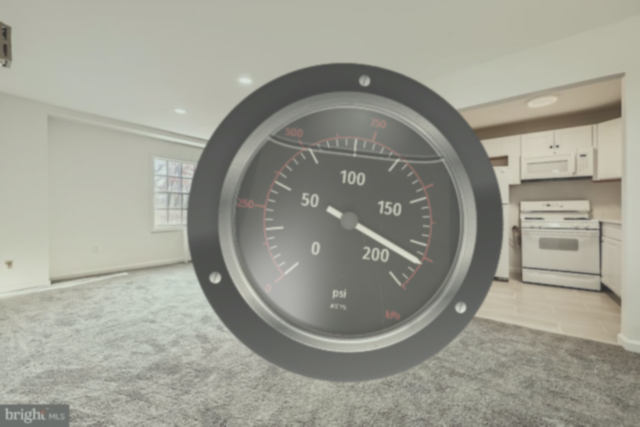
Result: 185 psi
